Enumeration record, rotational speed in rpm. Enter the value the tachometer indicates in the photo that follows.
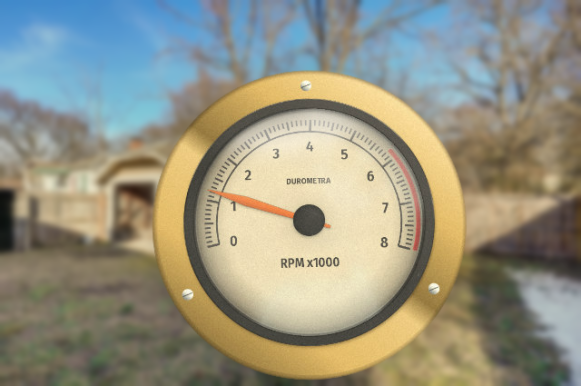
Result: 1200 rpm
